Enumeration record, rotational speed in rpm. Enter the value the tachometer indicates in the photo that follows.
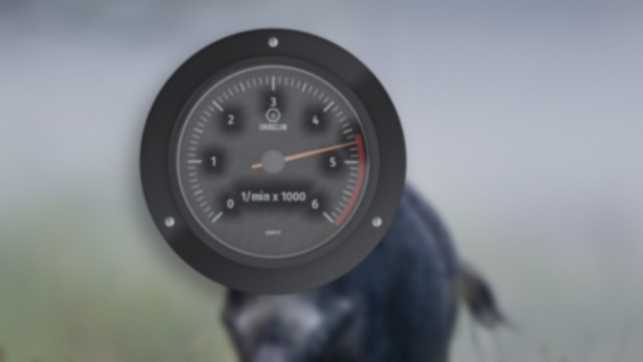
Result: 4700 rpm
